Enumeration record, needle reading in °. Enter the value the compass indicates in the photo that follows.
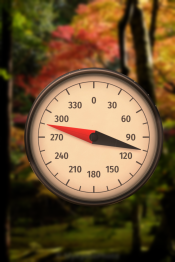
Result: 285 °
